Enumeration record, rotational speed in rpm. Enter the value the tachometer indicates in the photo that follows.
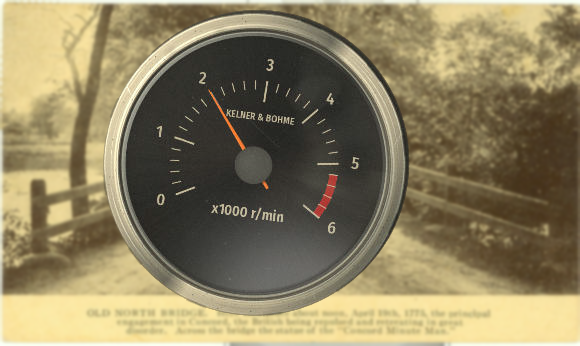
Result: 2000 rpm
